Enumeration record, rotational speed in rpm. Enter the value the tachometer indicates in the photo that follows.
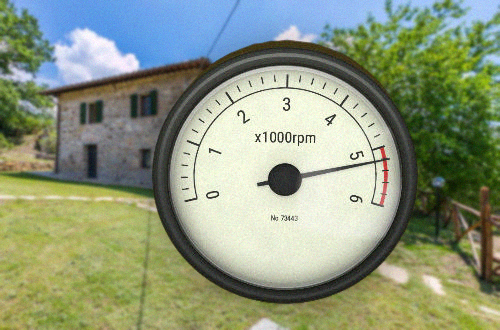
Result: 5200 rpm
